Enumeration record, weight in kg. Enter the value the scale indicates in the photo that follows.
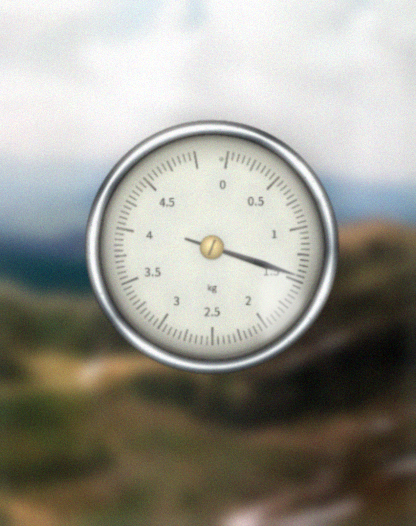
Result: 1.45 kg
